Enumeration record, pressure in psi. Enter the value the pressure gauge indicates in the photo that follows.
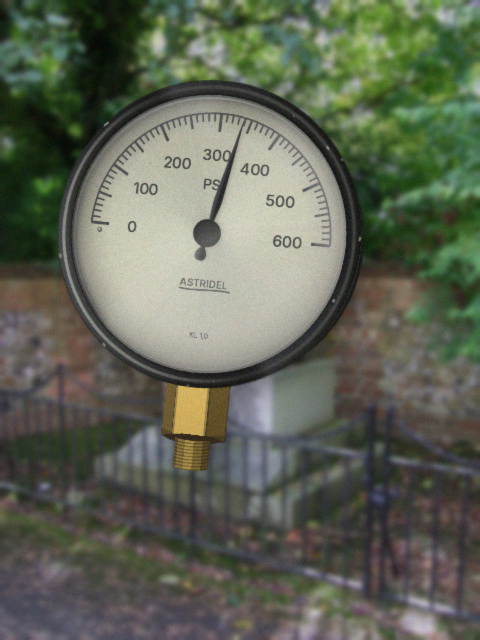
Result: 340 psi
